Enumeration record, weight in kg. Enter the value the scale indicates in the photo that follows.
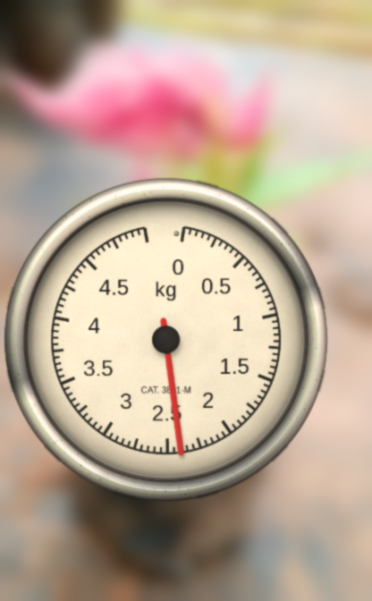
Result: 2.4 kg
